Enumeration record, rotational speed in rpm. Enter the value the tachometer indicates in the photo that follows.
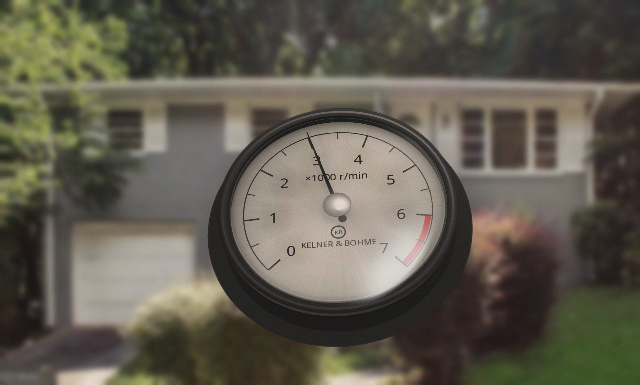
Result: 3000 rpm
